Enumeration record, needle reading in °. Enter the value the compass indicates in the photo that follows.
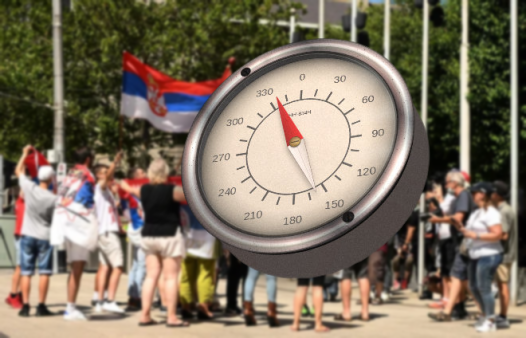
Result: 337.5 °
